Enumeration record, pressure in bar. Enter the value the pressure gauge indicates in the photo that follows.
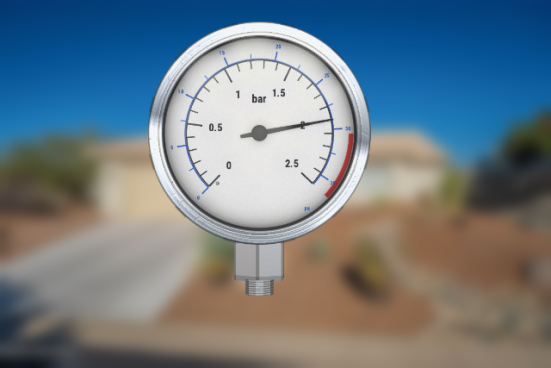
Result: 2 bar
